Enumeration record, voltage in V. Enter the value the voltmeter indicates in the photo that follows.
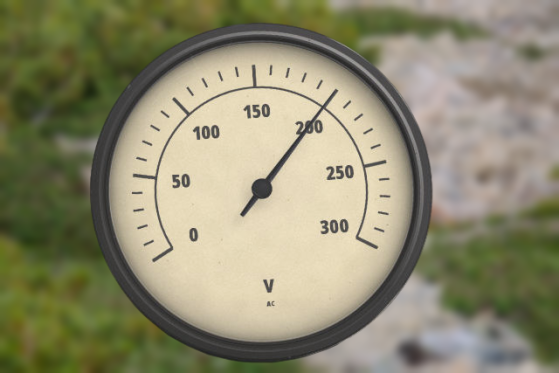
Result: 200 V
